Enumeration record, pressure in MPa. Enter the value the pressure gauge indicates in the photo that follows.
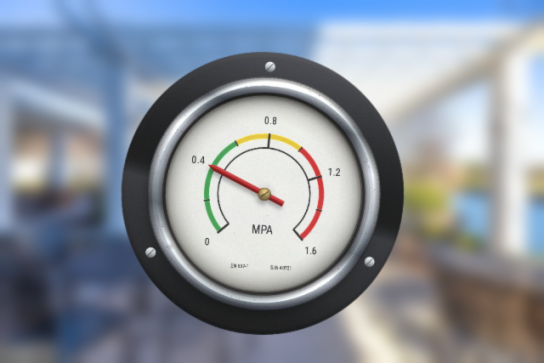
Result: 0.4 MPa
